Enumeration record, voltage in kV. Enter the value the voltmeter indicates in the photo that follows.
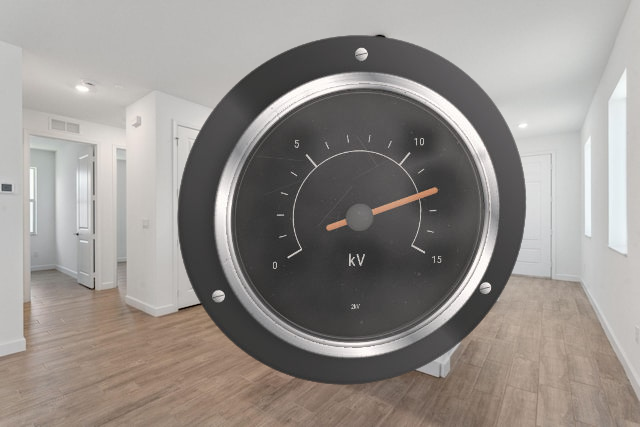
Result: 12 kV
